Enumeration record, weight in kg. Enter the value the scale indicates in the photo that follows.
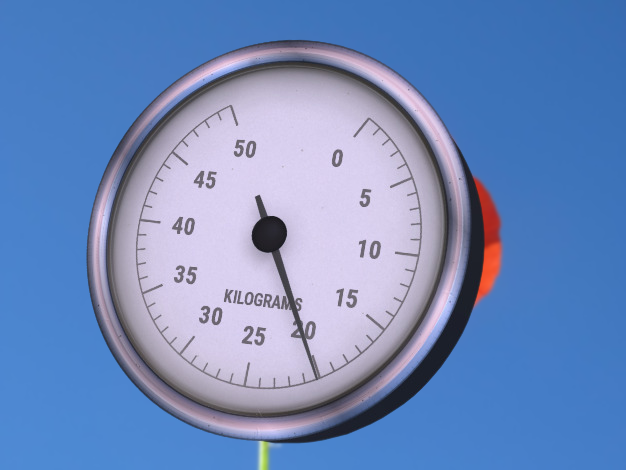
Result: 20 kg
